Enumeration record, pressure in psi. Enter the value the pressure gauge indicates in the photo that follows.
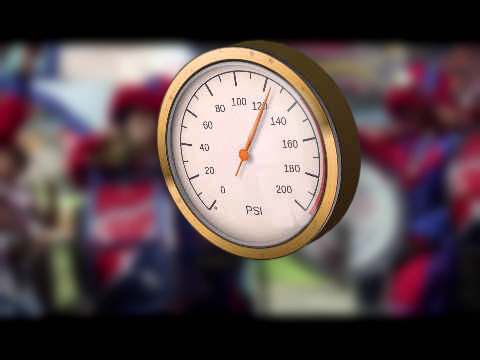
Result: 125 psi
